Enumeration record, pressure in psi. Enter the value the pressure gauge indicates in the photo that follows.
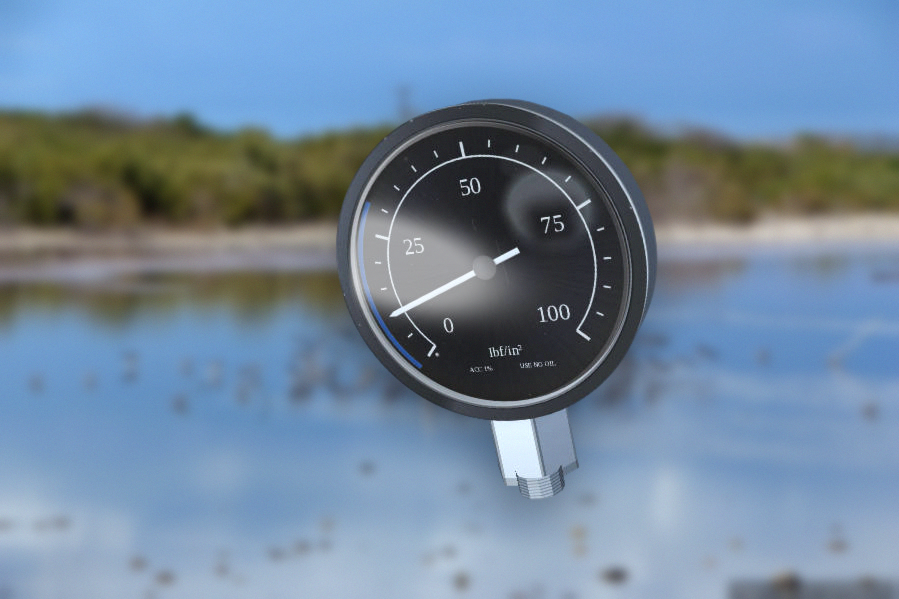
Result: 10 psi
